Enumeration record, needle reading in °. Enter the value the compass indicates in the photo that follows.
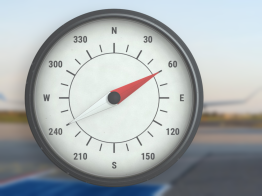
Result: 60 °
